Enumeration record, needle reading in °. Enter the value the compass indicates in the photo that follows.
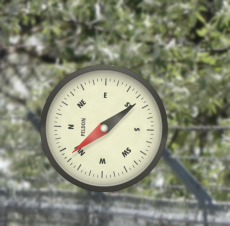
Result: 320 °
